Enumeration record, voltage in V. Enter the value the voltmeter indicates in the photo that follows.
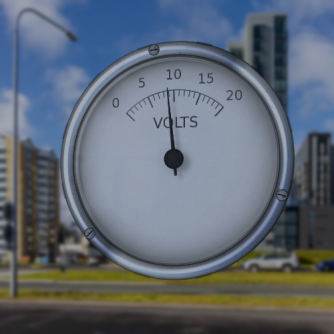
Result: 9 V
